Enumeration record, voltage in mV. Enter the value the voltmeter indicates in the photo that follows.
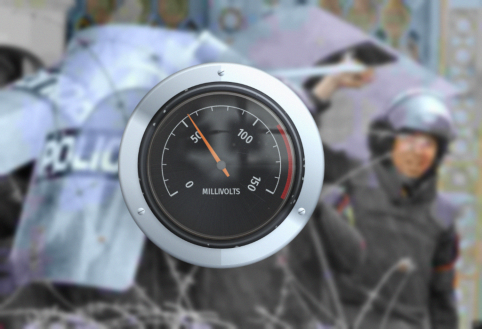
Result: 55 mV
